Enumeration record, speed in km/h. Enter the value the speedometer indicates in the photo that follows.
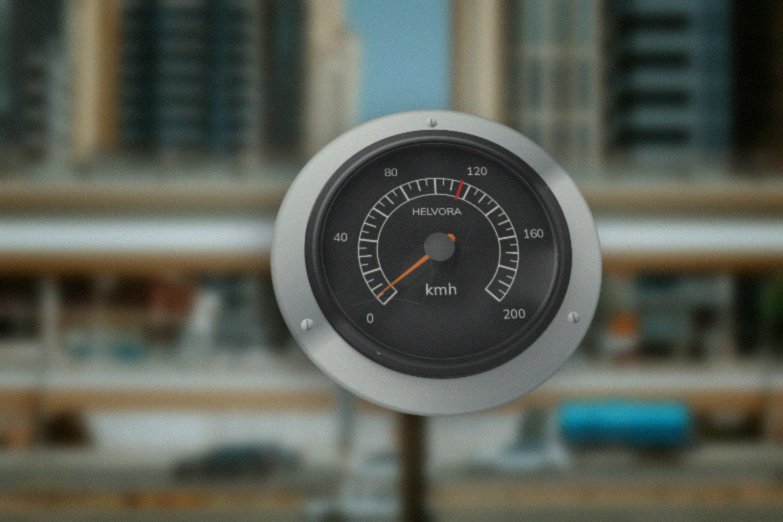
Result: 5 km/h
